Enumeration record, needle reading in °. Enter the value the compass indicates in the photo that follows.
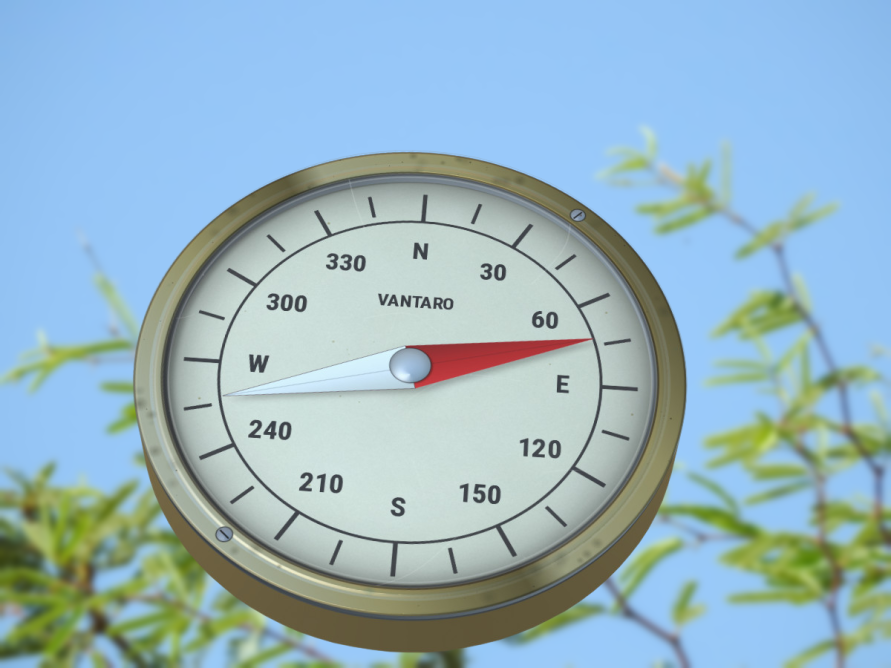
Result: 75 °
